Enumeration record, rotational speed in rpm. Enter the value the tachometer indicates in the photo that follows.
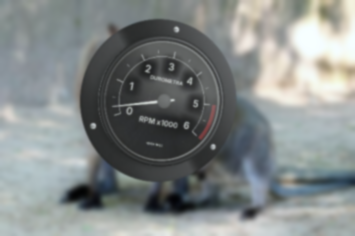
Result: 250 rpm
